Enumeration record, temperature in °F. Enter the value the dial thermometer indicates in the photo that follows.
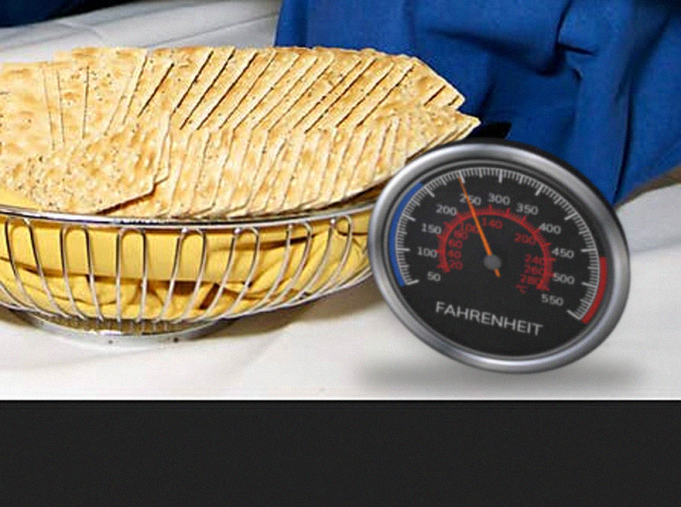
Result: 250 °F
